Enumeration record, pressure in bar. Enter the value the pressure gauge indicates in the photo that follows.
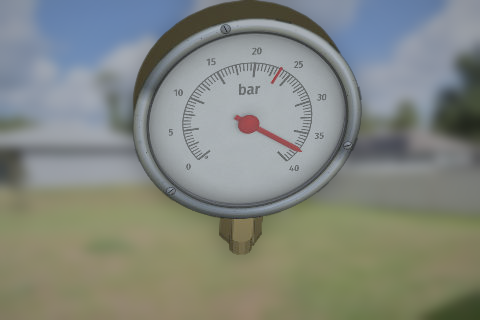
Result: 37.5 bar
